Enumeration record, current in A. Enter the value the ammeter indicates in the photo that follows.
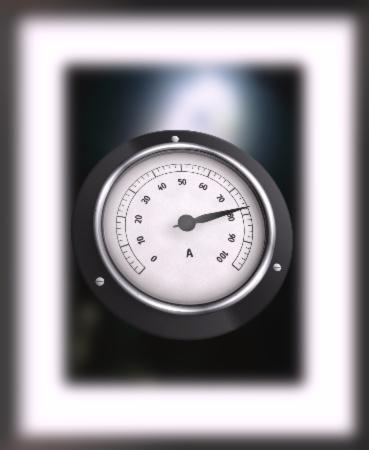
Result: 78 A
